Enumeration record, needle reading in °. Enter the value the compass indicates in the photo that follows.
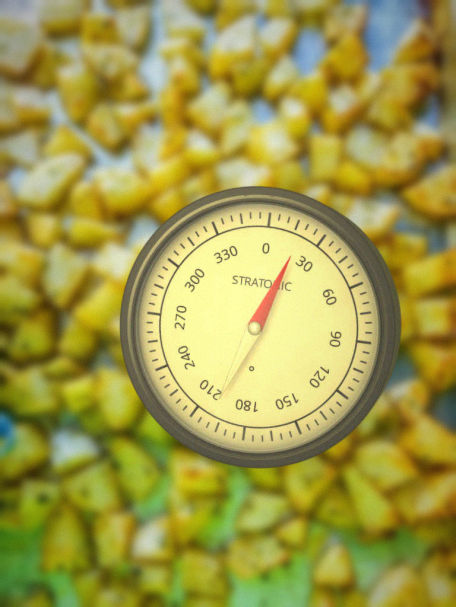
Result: 20 °
